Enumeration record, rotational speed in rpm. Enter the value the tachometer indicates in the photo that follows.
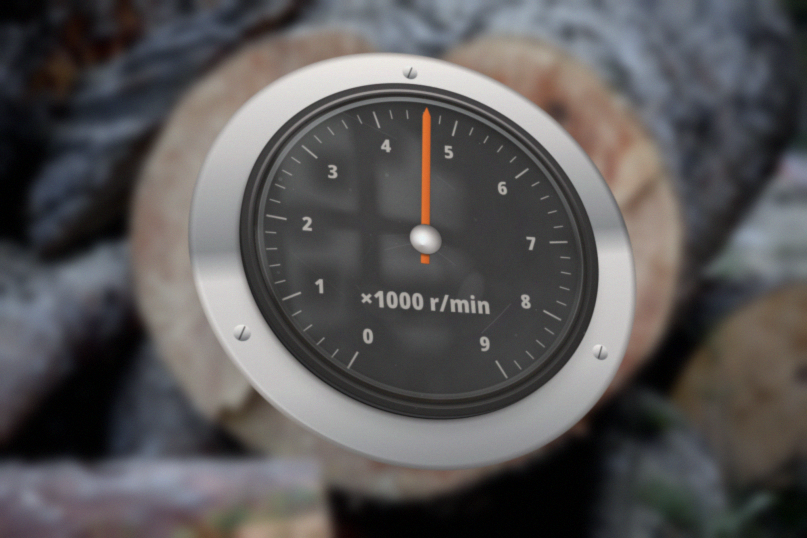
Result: 4600 rpm
